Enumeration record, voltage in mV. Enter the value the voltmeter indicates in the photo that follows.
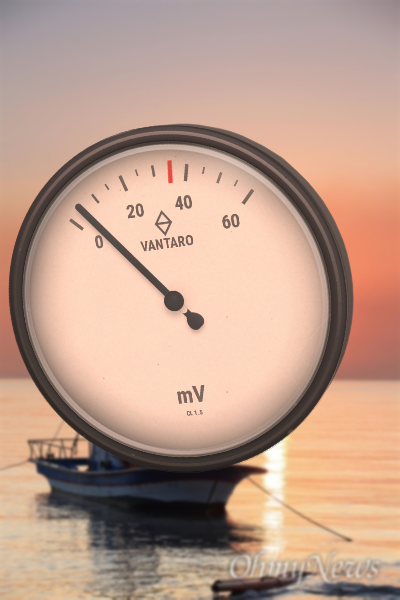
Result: 5 mV
